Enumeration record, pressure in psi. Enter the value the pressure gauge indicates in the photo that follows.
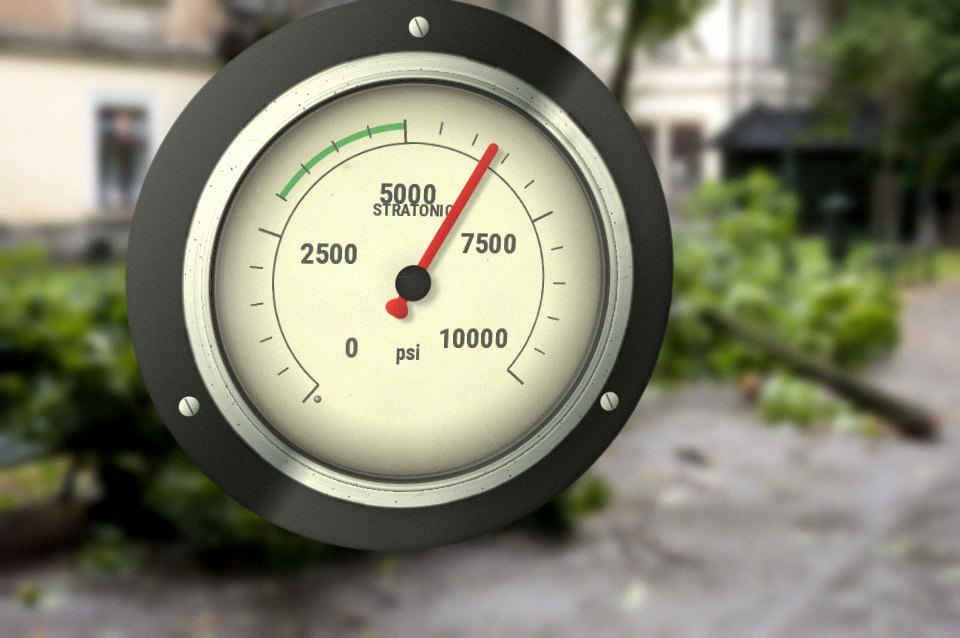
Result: 6250 psi
